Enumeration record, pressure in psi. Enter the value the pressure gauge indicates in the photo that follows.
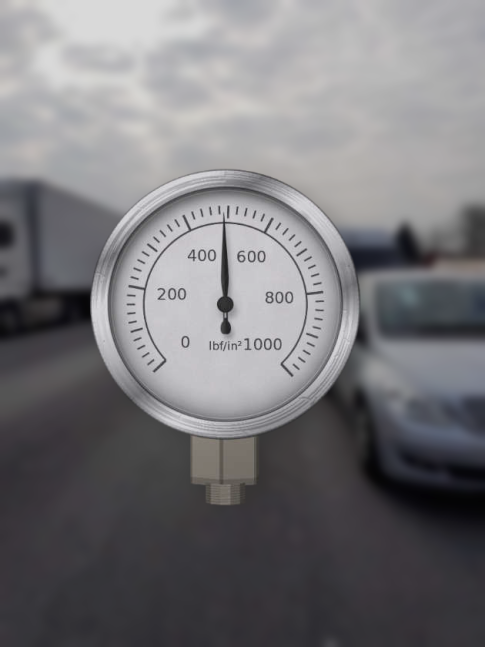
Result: 490 psi
